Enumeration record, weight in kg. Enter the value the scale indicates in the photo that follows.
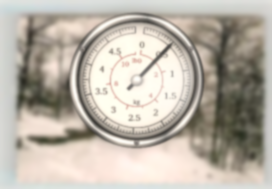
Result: 0.5 kg
